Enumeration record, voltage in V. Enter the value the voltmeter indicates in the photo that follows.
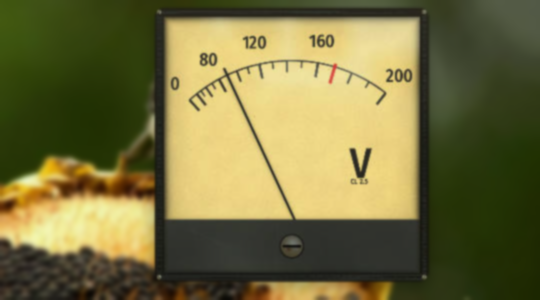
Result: 90 V
